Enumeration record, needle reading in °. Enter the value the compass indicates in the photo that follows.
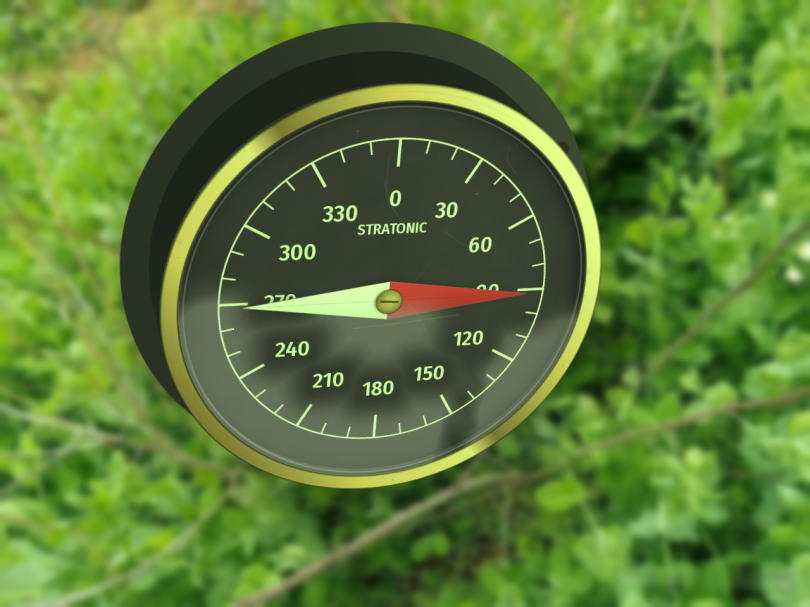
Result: 90 °
